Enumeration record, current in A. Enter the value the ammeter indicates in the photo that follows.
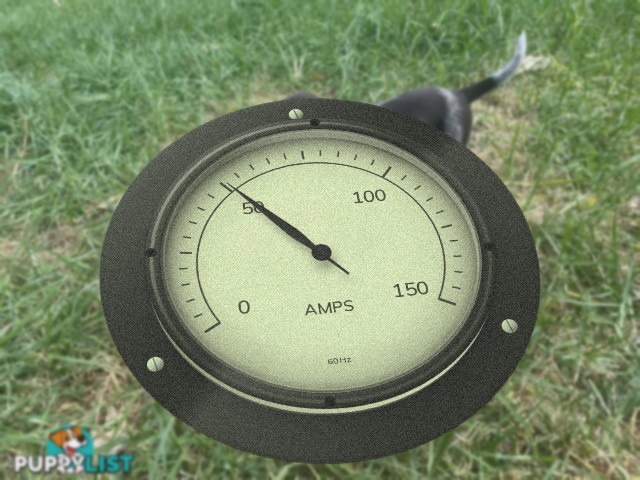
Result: 50 A
